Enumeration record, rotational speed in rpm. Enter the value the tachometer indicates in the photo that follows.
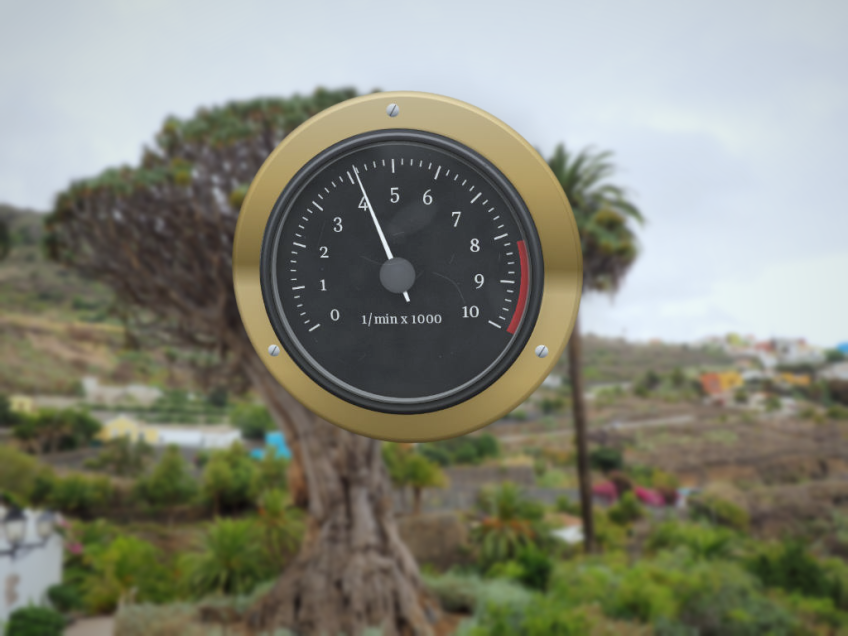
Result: 4200 rpm
